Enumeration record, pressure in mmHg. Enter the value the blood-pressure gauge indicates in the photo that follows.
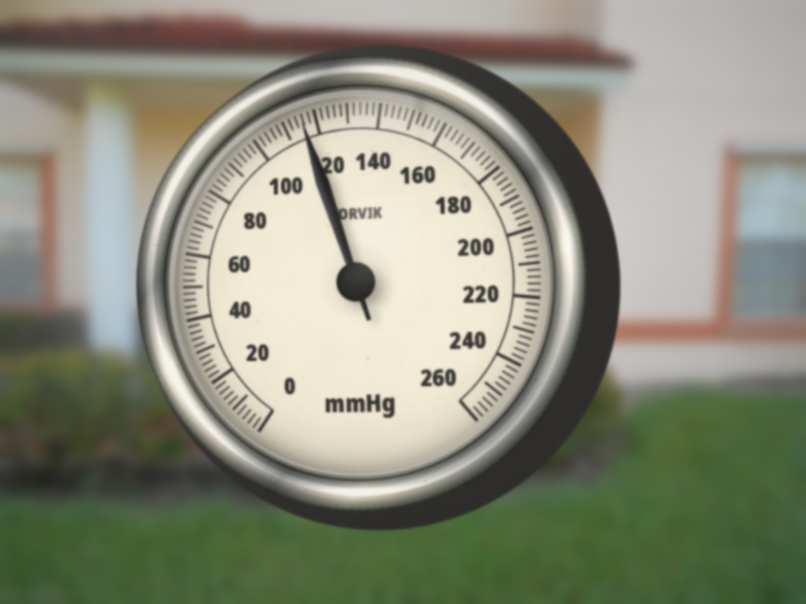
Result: 116 mmHg
